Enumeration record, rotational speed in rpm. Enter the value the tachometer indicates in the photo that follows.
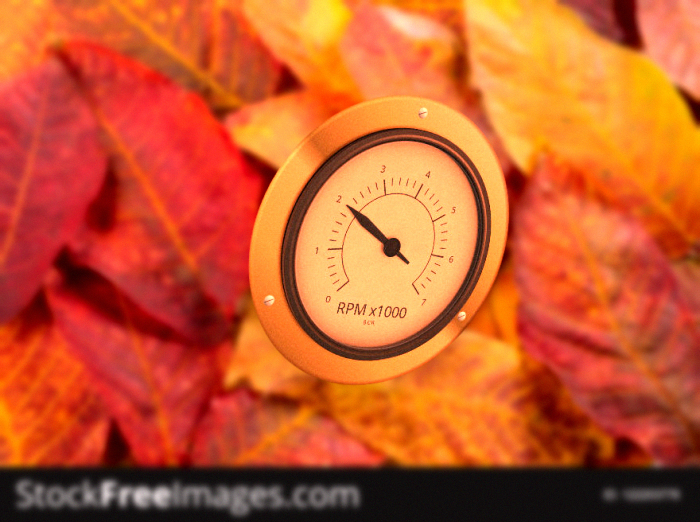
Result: 2000 rpm
